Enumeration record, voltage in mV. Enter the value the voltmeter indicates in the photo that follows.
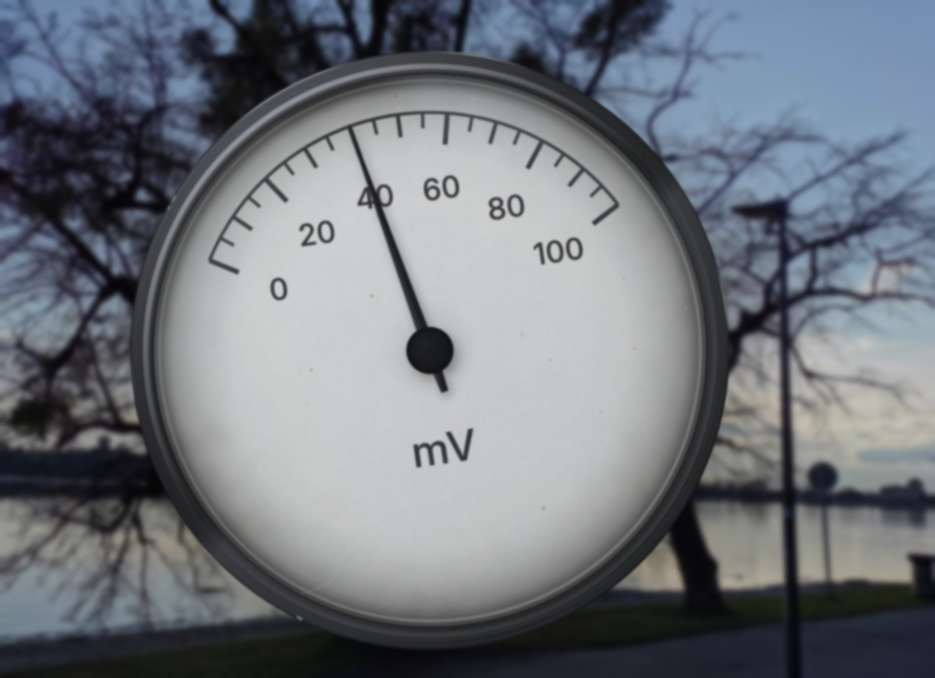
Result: 40 mV
